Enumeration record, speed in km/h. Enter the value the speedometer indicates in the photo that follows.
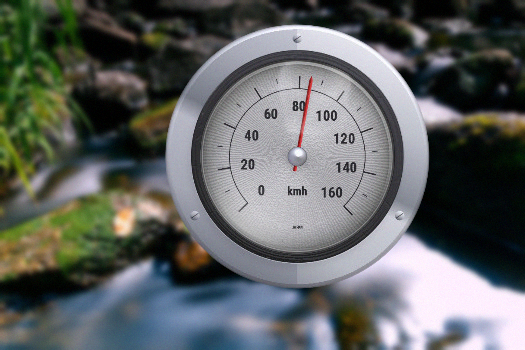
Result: 85 km/h
